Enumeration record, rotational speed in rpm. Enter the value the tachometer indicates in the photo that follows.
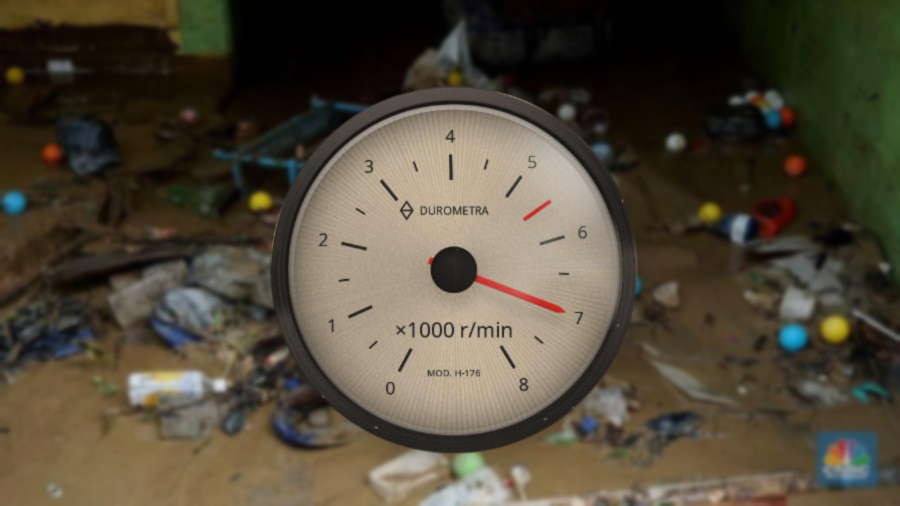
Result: 7000 rpm
